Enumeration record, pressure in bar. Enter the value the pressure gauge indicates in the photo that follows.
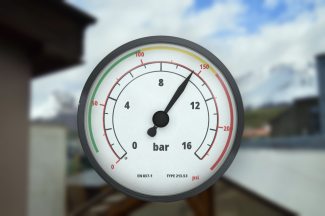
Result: 10 bar
